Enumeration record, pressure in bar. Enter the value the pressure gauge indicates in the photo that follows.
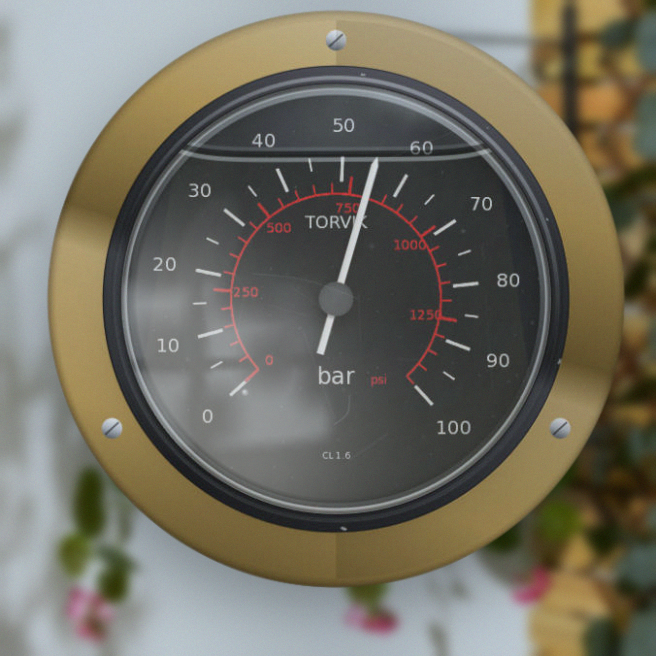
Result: 55 bar
